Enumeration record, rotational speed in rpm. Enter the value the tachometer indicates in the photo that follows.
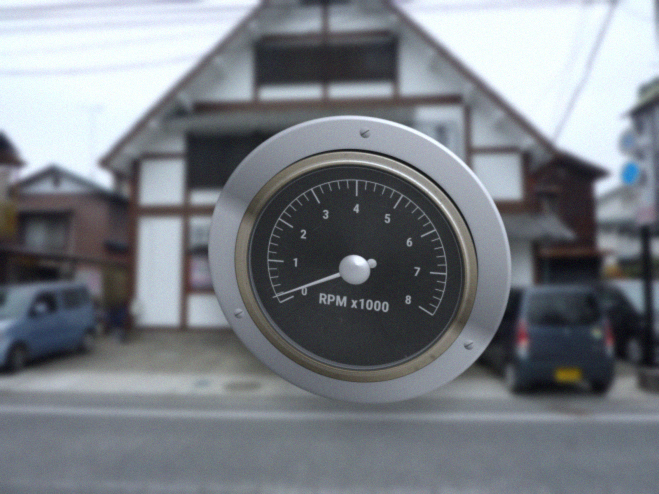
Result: 200 rpm
